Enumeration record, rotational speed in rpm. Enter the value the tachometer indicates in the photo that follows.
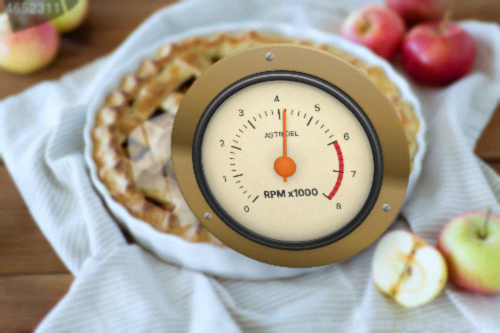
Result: 4200 rpm
